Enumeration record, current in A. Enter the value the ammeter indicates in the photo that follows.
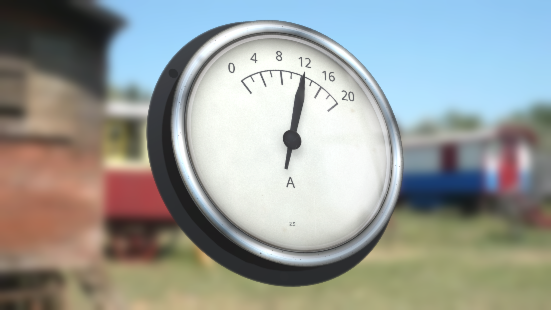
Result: 12 A
